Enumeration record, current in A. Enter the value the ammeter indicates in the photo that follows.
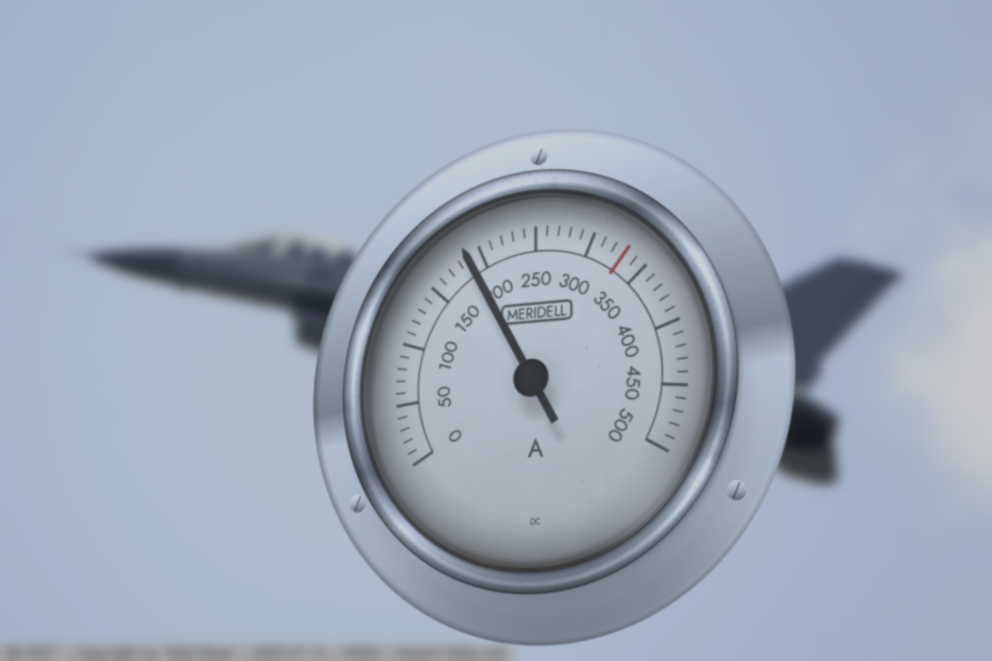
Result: 190 A
